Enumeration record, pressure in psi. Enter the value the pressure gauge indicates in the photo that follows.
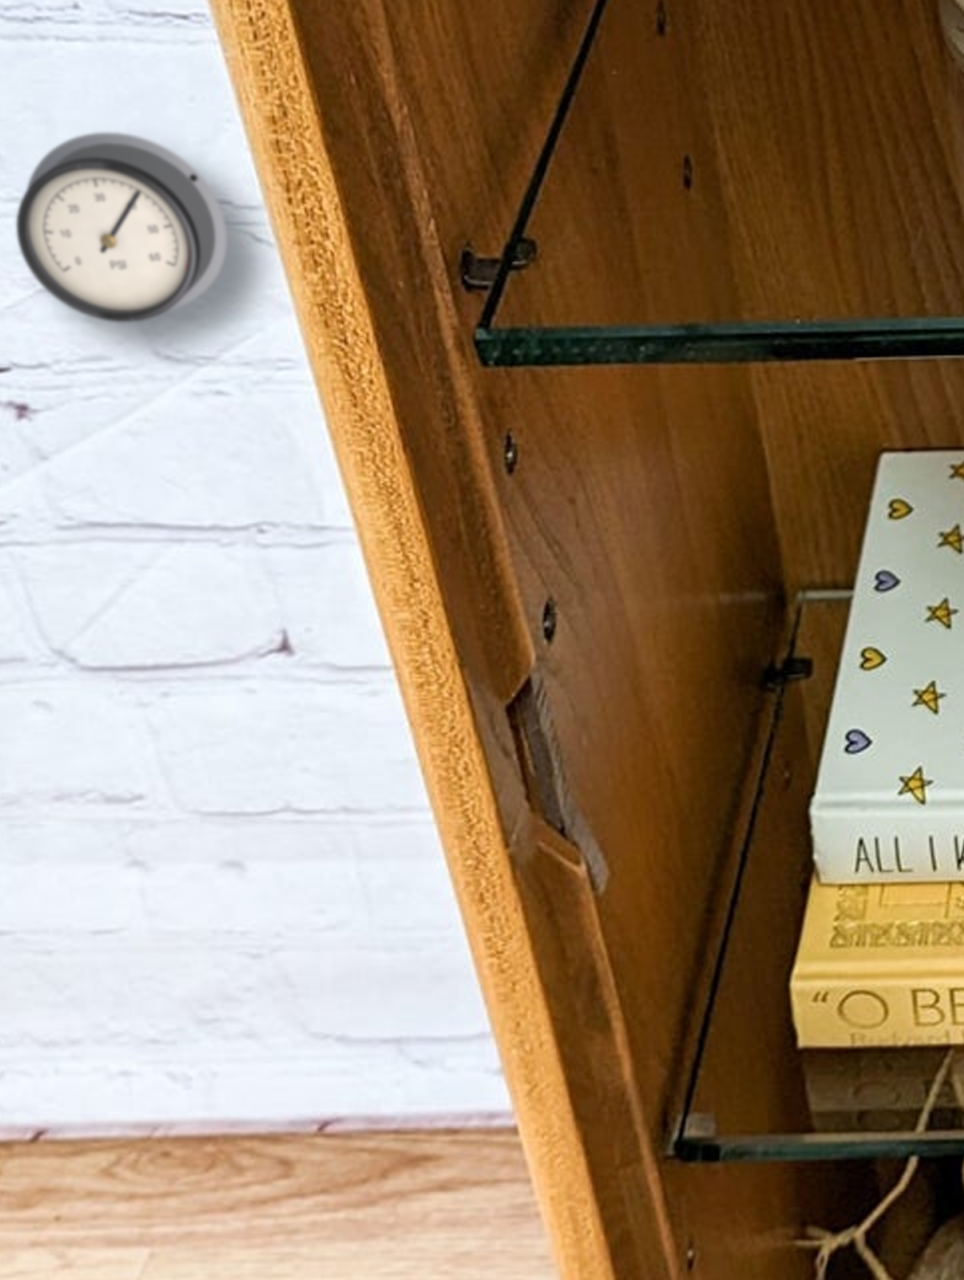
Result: 40 psi
